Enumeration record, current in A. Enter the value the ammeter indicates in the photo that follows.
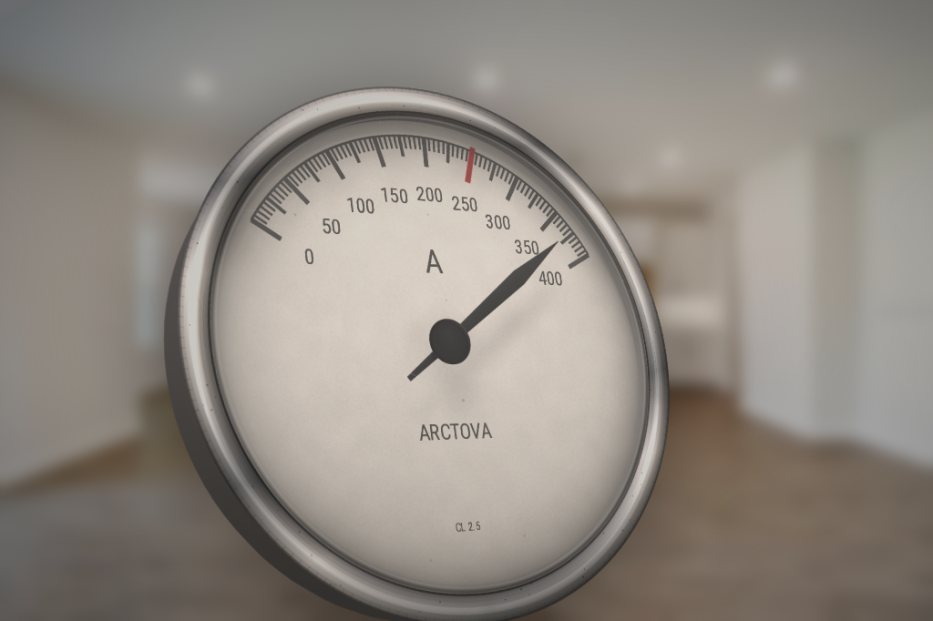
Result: 370 A
